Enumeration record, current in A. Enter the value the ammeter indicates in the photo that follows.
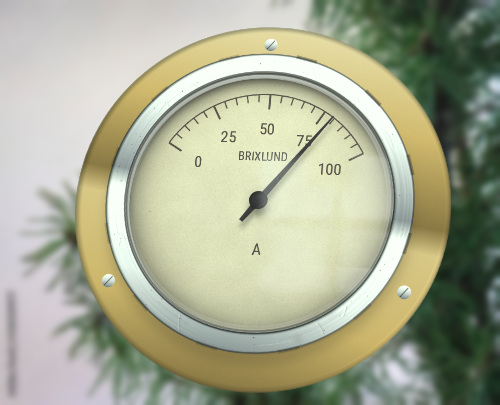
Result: 80 A
